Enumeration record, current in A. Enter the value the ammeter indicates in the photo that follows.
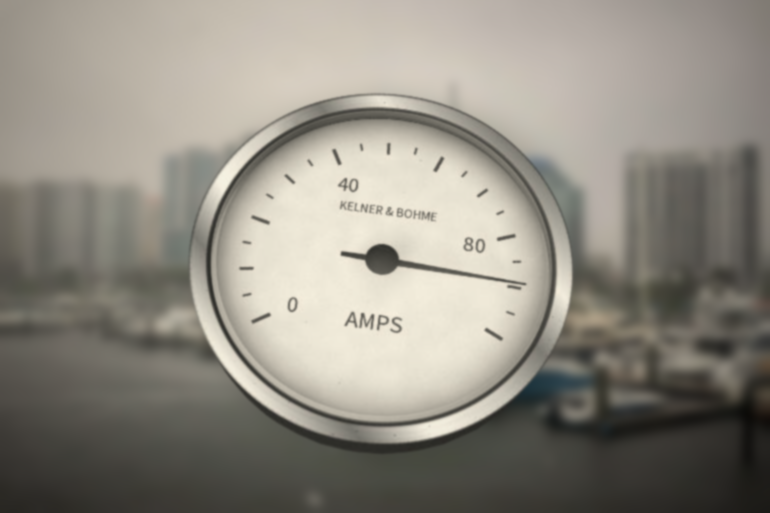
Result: 90 A
